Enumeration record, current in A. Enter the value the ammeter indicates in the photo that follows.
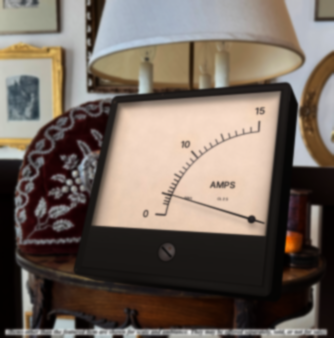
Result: 5 A
